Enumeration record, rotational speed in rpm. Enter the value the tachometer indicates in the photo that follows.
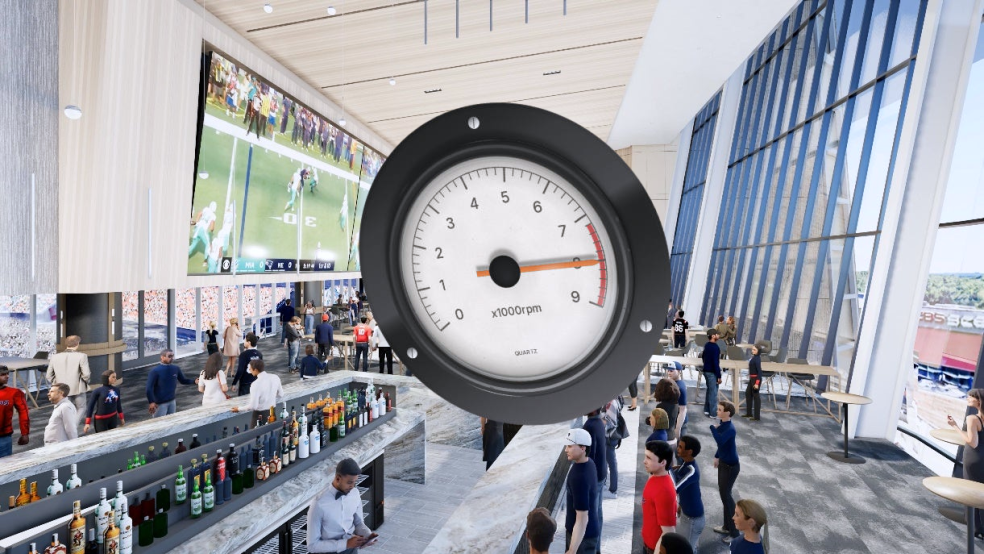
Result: 8000 rpm
